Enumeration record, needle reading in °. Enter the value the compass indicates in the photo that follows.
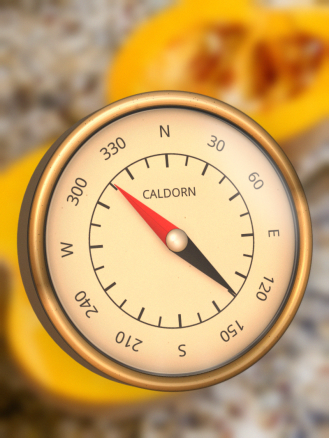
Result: 315 °
